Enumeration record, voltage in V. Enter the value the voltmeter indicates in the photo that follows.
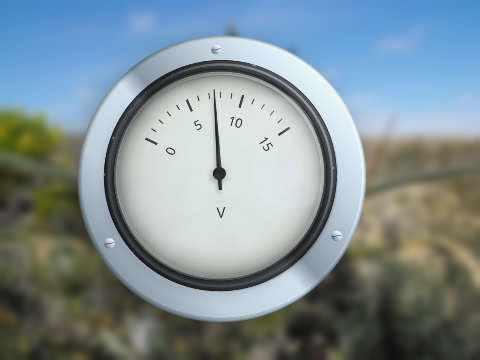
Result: 7.5 V
